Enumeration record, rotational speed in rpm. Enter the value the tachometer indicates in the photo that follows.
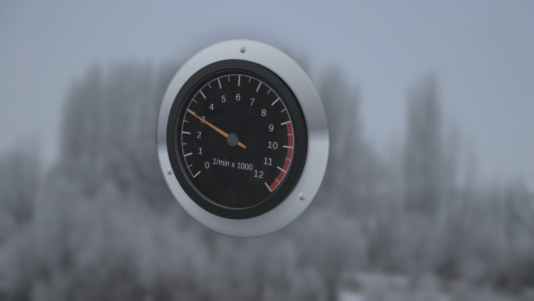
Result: 3000 rpm
